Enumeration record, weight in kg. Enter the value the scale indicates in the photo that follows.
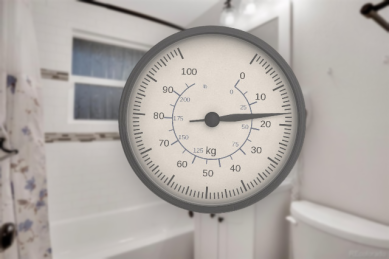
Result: 17 kg
